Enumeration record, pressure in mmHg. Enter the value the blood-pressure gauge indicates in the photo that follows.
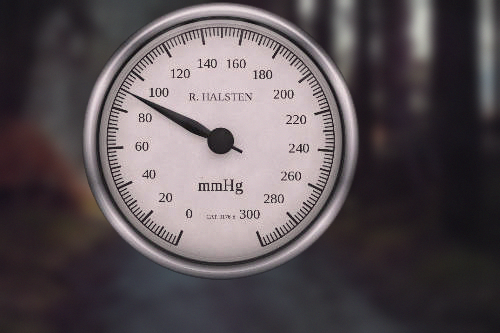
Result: 90 mmHg
